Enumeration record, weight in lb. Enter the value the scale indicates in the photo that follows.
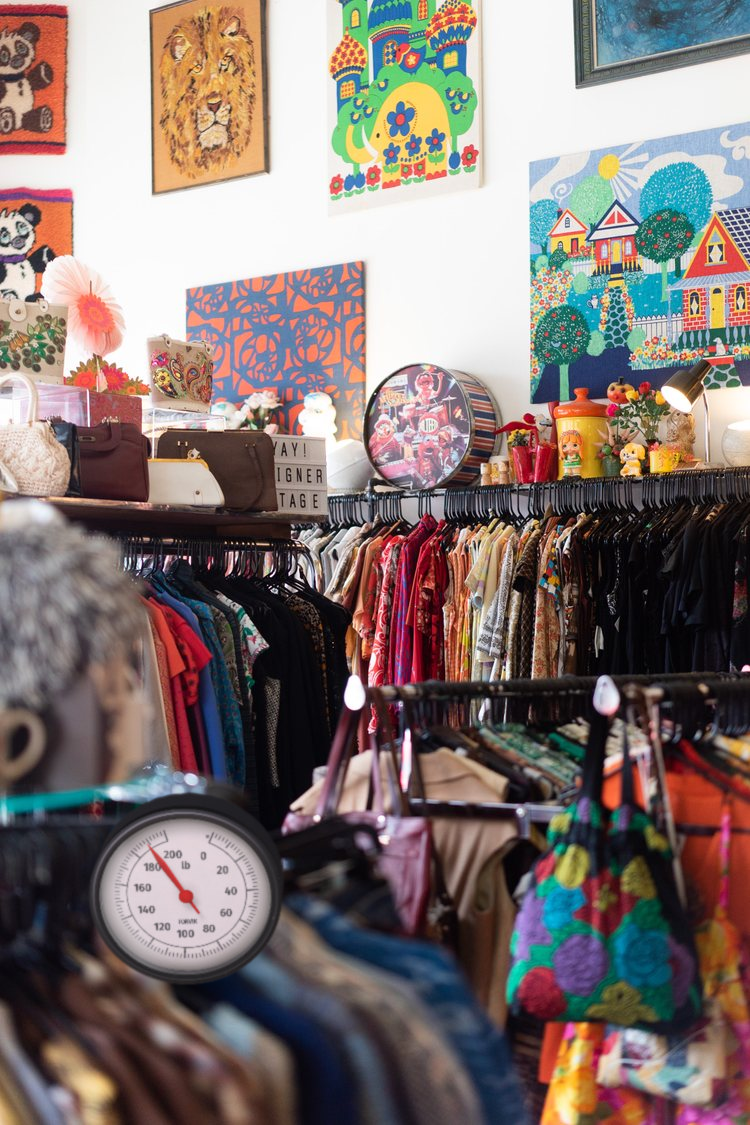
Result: 190 lb
